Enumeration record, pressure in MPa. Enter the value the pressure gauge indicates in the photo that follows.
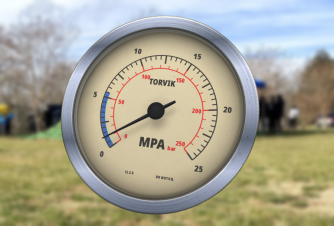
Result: 1 MPa
